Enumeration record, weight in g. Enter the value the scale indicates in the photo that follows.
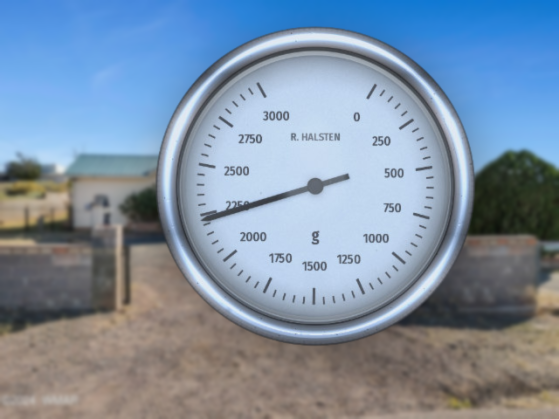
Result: 2225 g
